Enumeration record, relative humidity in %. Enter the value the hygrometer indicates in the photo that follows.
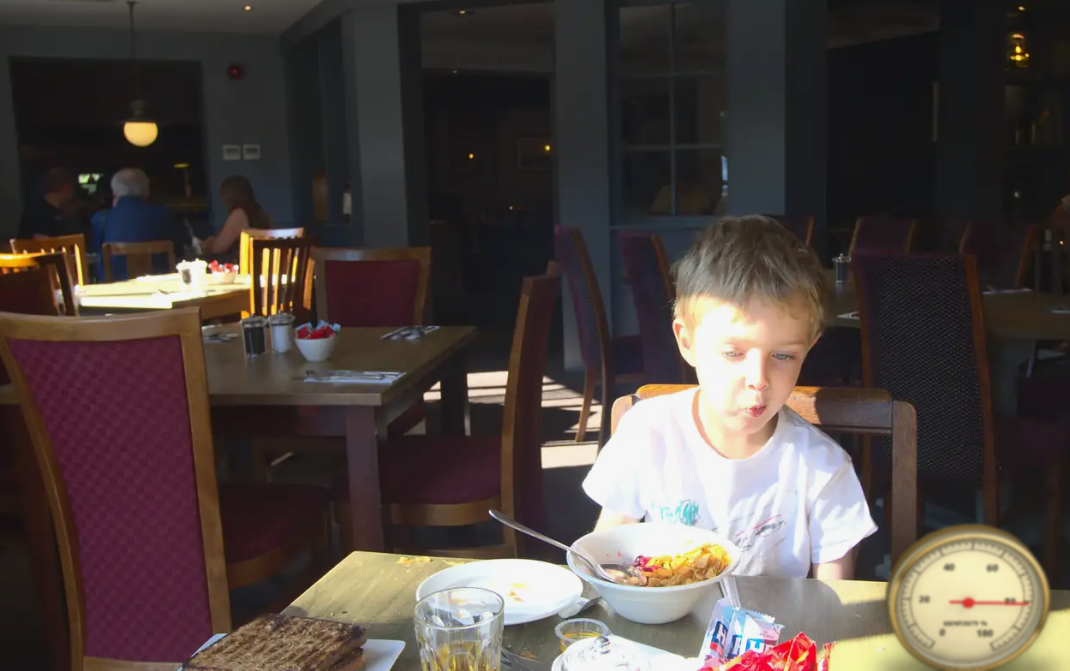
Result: 80 %
